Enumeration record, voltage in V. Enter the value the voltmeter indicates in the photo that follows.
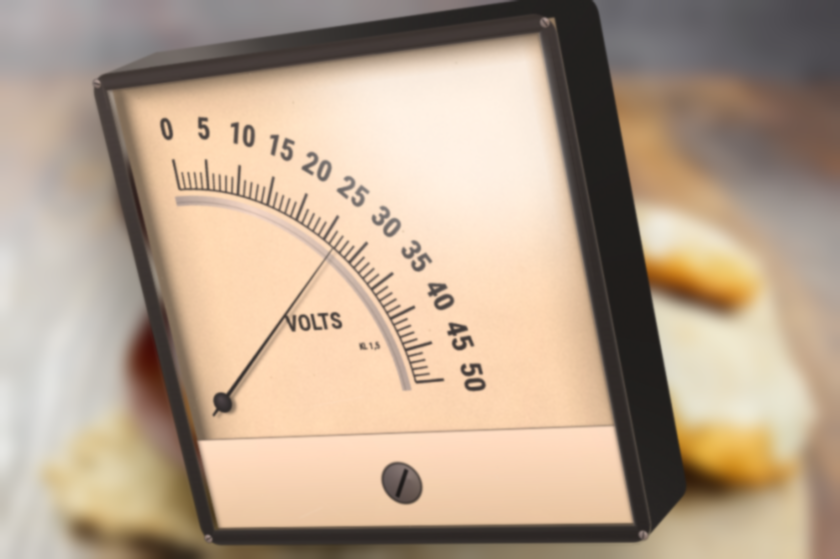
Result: 27 V
